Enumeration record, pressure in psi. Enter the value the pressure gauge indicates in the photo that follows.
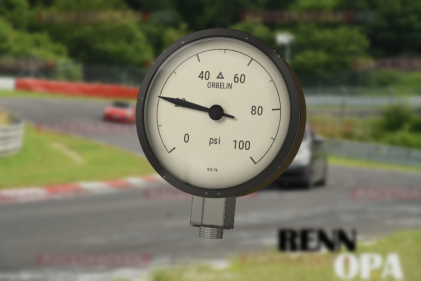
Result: 20 psi
